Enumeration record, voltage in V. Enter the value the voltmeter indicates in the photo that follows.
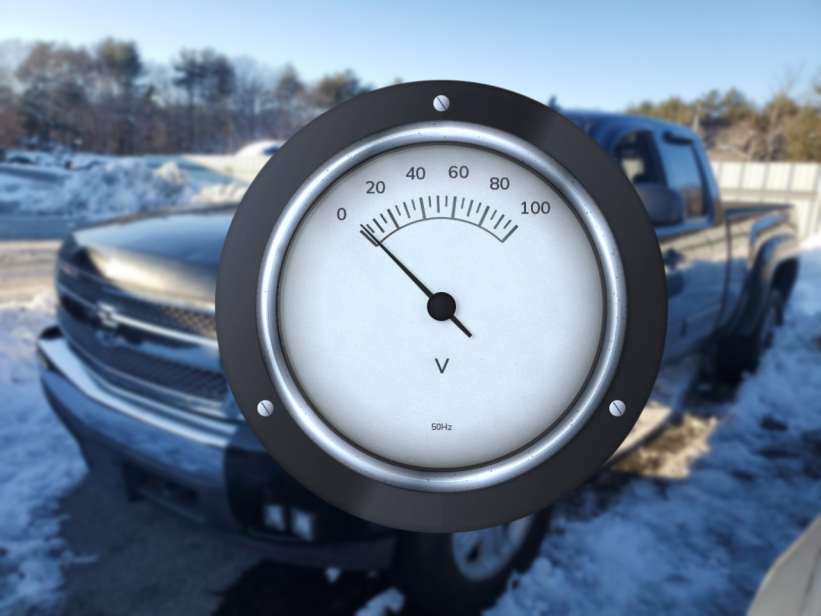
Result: 2.5 V
